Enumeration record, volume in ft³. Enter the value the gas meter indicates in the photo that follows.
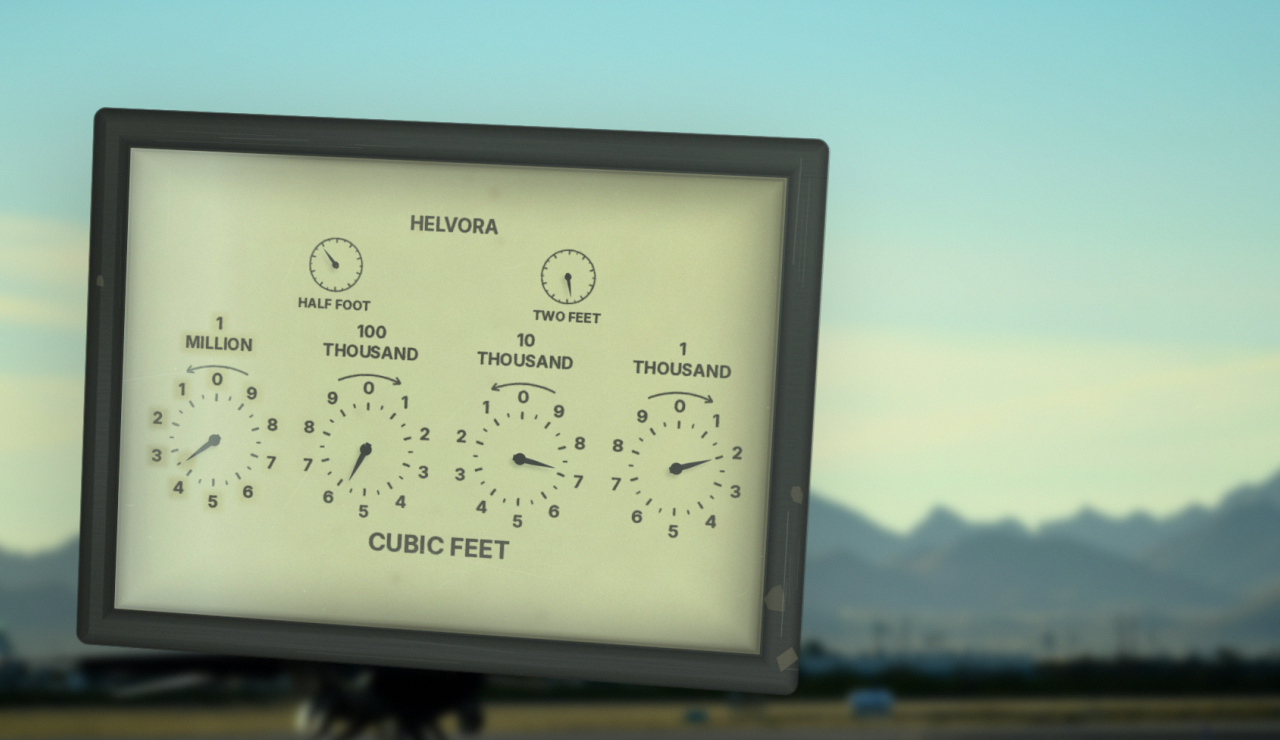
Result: 357200 ft³
